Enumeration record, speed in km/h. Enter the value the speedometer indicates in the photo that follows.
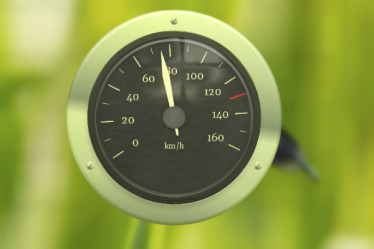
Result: 75 km/h
